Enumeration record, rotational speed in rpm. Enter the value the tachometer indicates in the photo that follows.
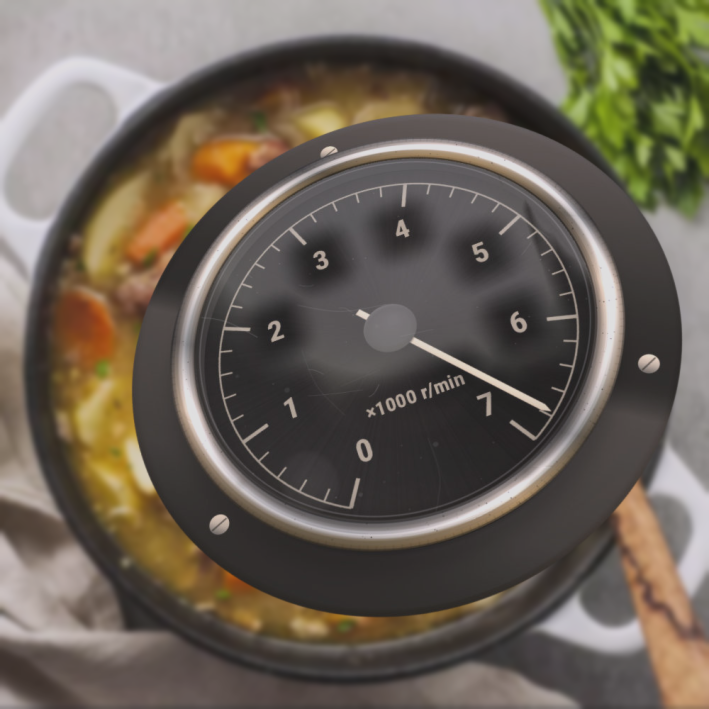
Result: 6800 rpm
